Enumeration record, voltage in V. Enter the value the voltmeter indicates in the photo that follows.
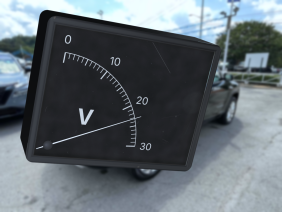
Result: 23 V
